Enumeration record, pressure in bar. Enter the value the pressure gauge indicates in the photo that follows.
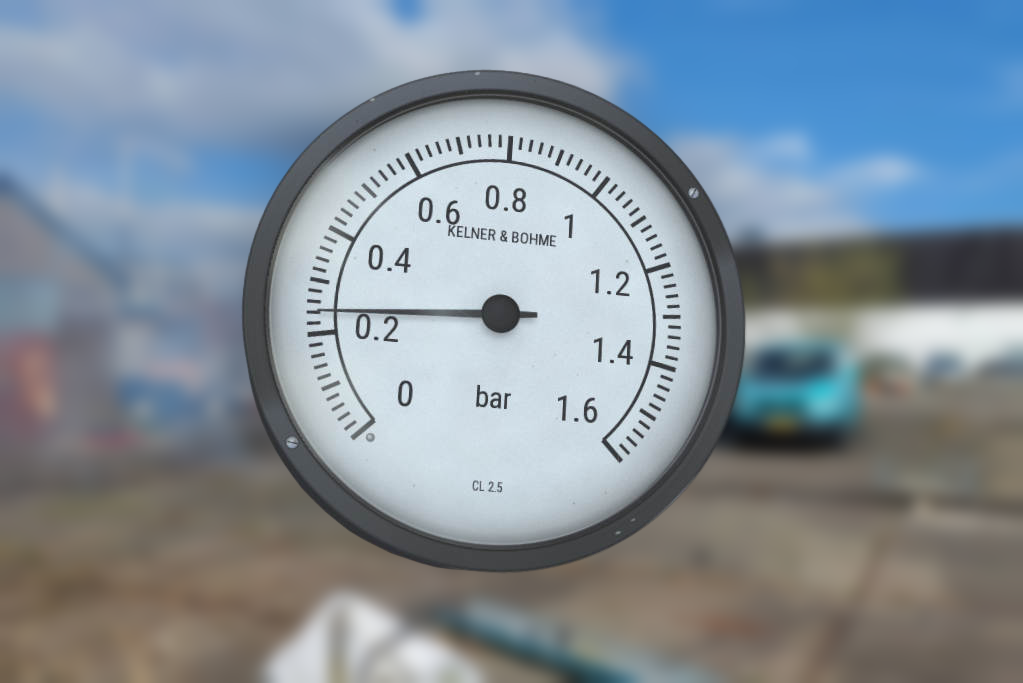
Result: 0.24 bar
